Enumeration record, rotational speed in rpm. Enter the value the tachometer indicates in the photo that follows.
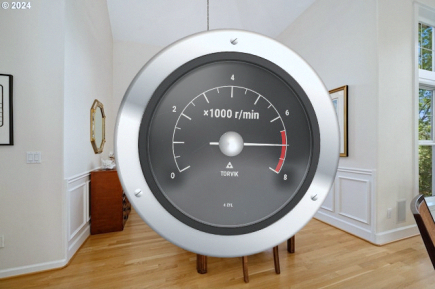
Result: 7000 rpm
